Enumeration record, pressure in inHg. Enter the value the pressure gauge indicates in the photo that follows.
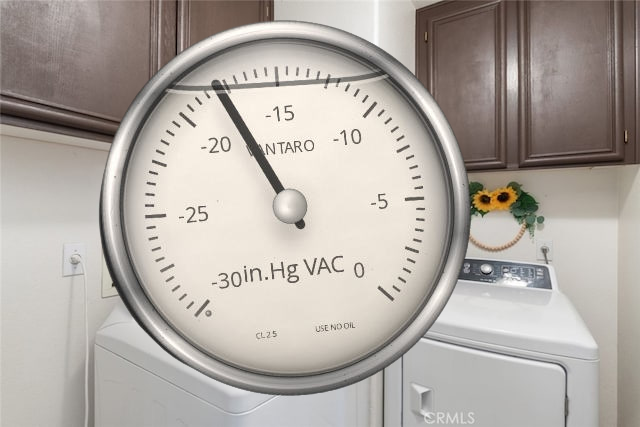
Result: -18 inHg
